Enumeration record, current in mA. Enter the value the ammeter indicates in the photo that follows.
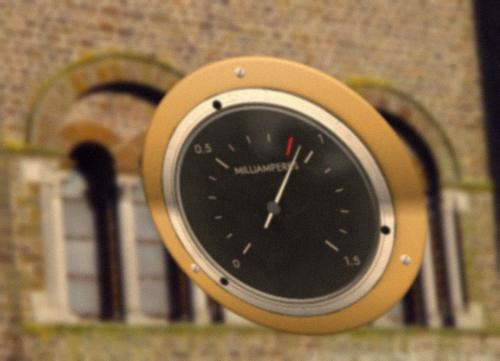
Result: 0.95 mA
